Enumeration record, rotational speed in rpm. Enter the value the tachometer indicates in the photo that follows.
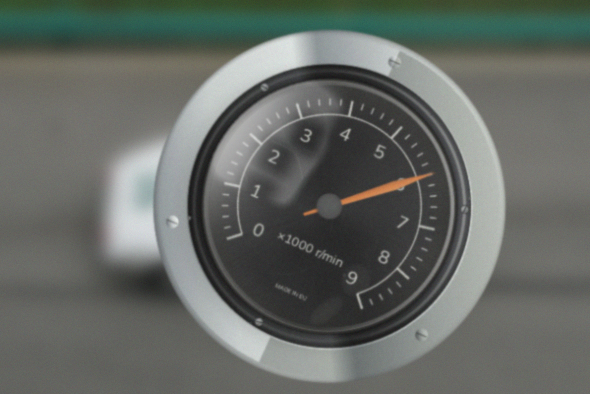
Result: 6000 rpm
